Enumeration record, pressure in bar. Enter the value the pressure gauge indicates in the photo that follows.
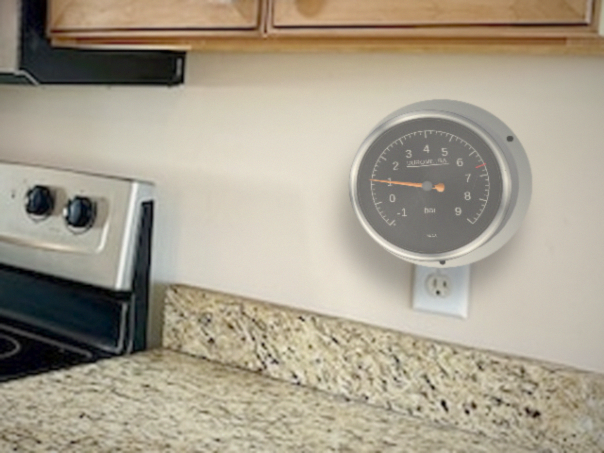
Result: 1 bar
